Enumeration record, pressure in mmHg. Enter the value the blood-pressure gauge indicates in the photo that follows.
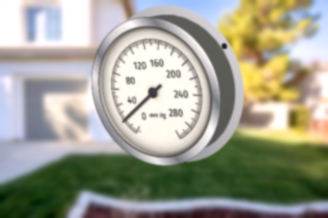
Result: 20 mmHg
